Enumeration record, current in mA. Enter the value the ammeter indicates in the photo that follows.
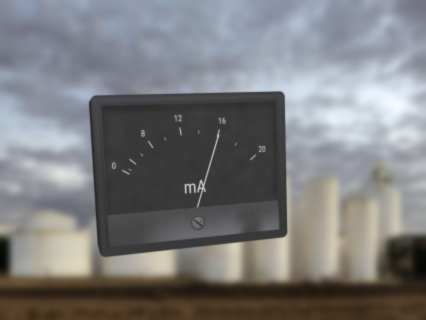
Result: 16 mA
